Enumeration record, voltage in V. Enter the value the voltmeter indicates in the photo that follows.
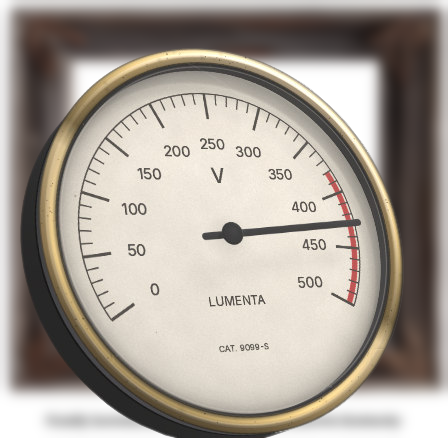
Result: 430 V
